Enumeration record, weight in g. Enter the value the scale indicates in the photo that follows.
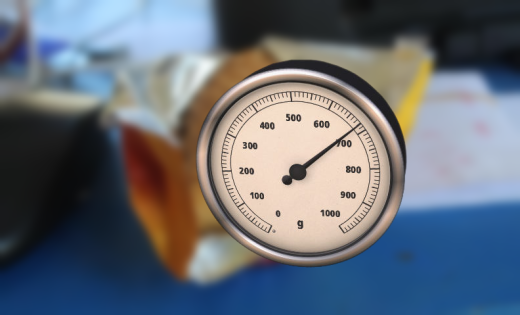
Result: 680 g
